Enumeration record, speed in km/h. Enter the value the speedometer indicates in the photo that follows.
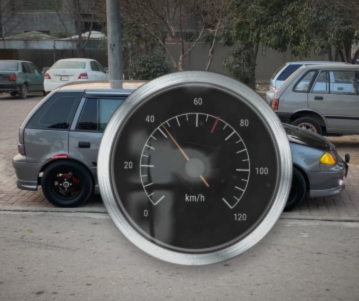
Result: 42.5 km/h
